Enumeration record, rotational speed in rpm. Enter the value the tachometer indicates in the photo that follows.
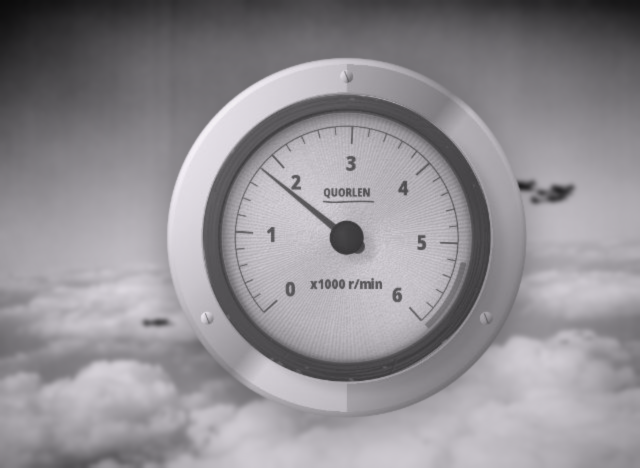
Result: 1800 rpm
